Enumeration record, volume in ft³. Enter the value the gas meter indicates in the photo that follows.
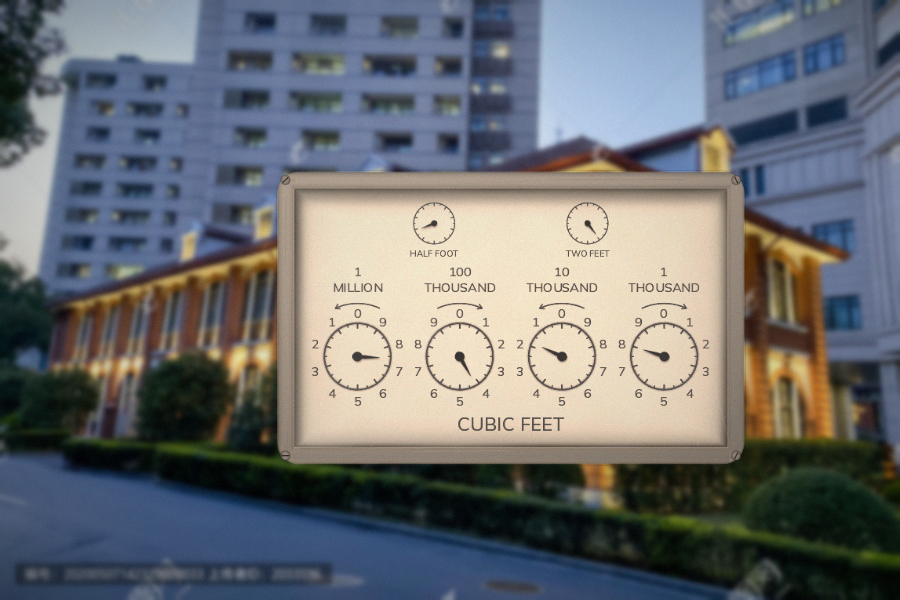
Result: 741800 ft³
